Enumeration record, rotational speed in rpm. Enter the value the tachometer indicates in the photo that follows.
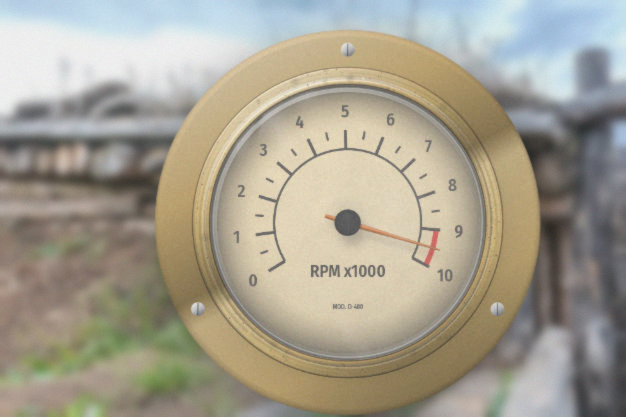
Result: 9500 rpm
